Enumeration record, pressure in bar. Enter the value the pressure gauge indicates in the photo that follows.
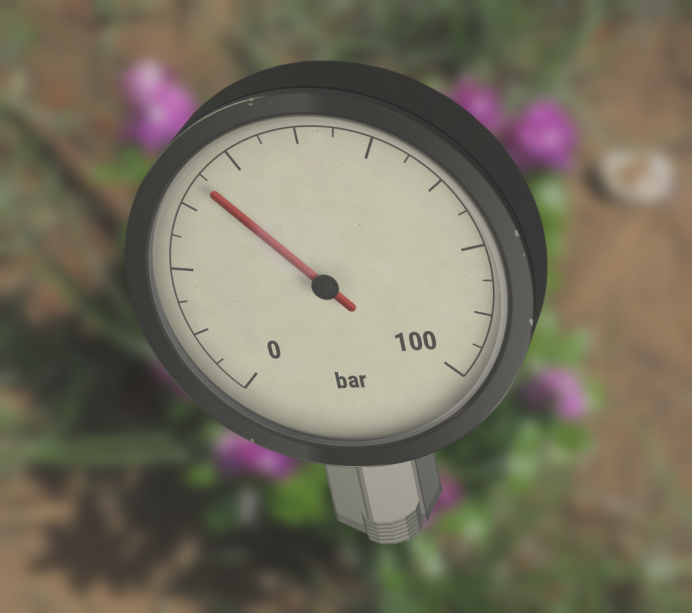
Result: 35 bar
